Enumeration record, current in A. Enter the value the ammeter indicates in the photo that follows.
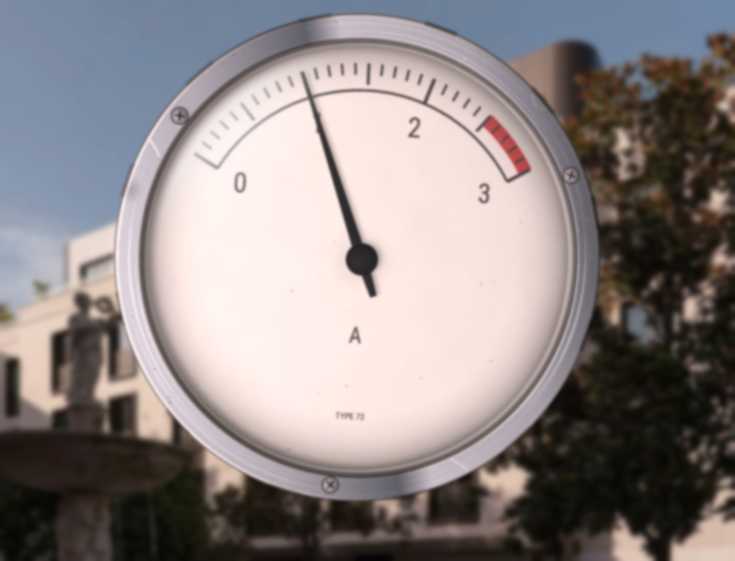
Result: 1 A
